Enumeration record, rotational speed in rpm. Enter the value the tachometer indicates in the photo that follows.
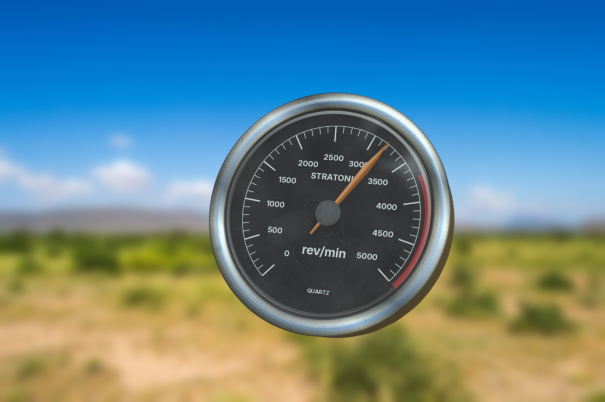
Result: 3200 rpm
